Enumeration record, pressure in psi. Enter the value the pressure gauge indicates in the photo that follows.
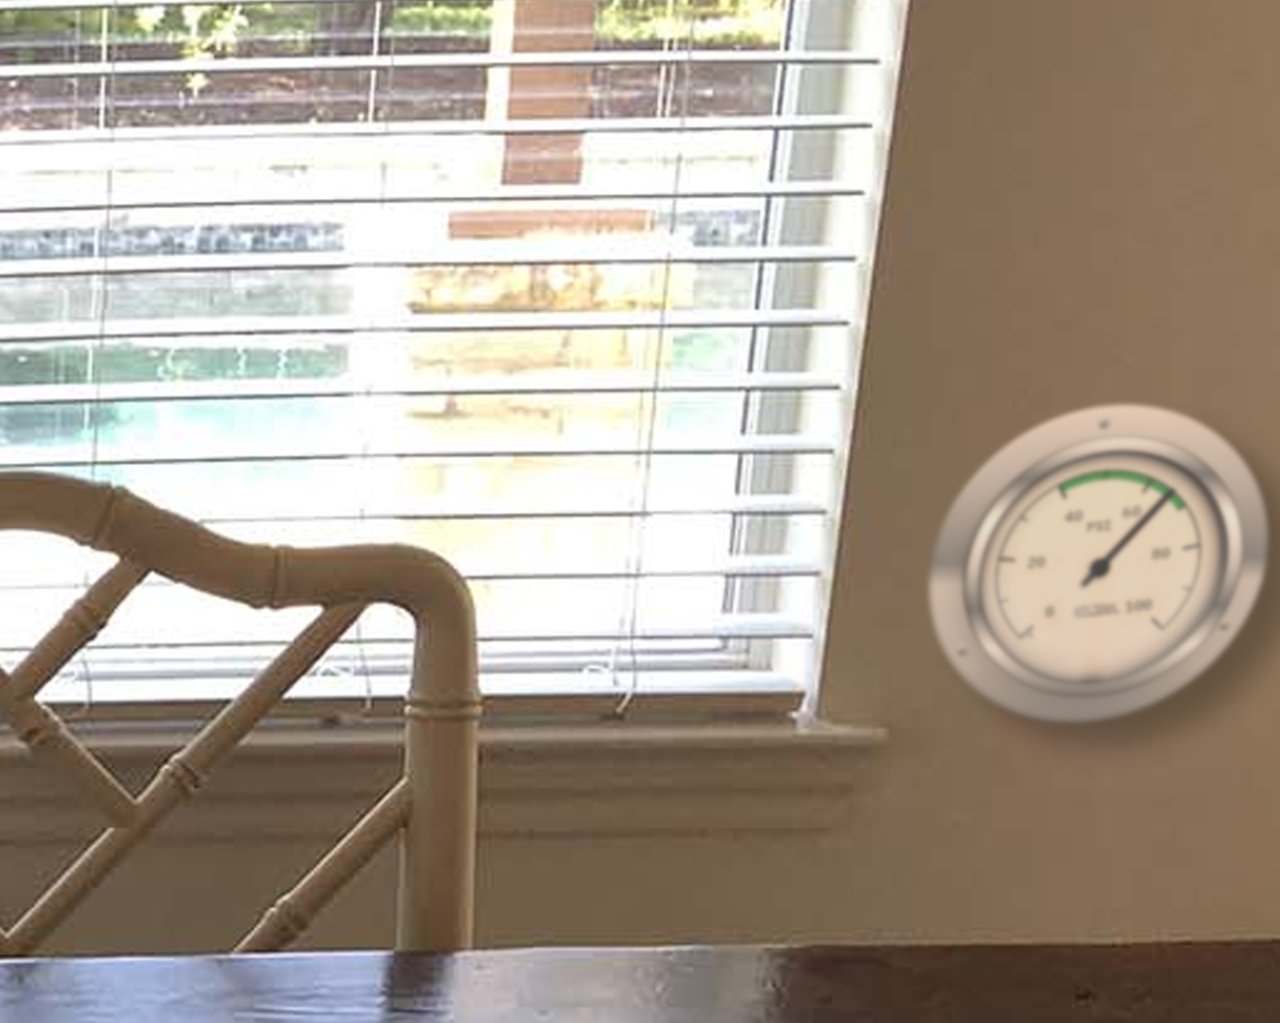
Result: 65 psi
